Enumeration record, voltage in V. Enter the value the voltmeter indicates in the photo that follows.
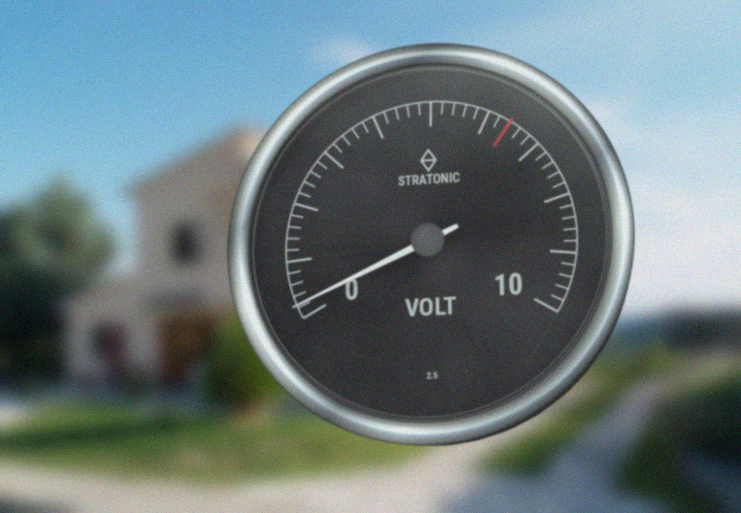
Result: 0.2 V
